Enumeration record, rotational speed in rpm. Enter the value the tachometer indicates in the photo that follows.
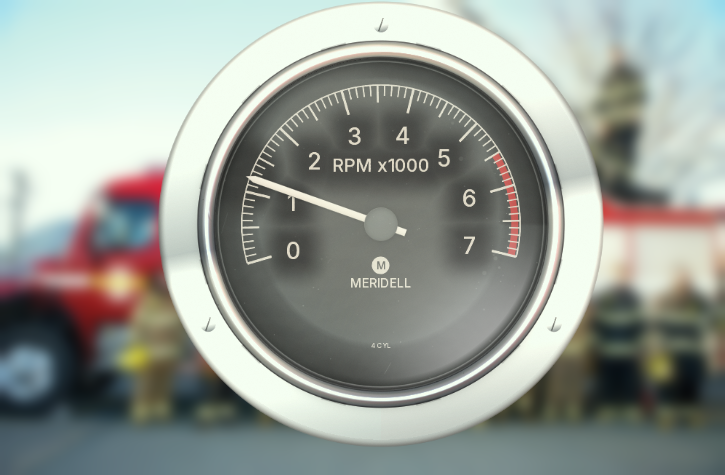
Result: 1200 rpm
